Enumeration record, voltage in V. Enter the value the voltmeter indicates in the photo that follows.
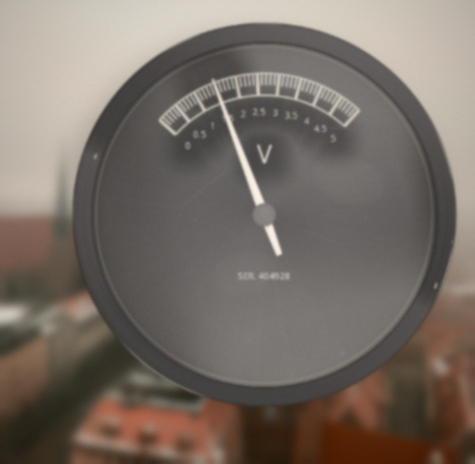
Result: 1.5 V
